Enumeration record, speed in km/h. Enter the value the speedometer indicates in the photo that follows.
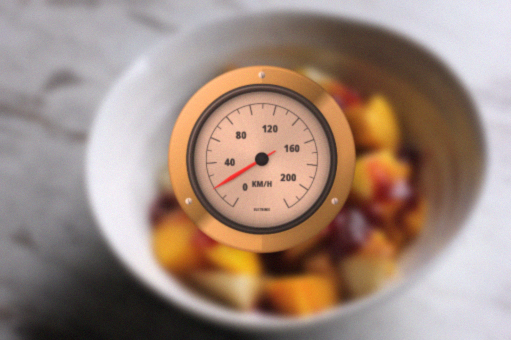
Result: 20 km/h
